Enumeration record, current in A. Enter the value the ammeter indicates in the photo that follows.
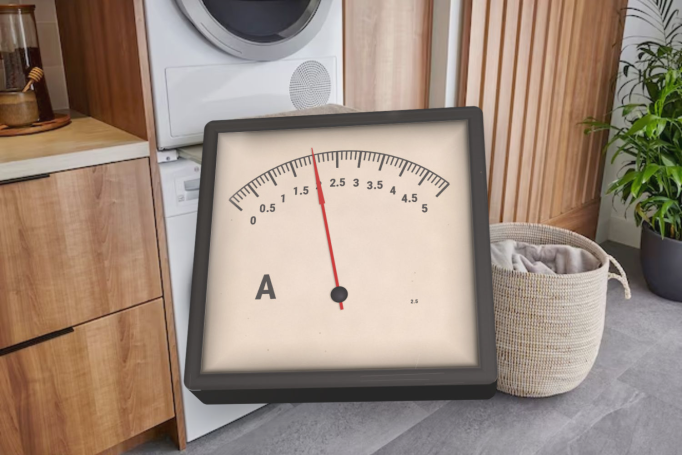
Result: 2 A
